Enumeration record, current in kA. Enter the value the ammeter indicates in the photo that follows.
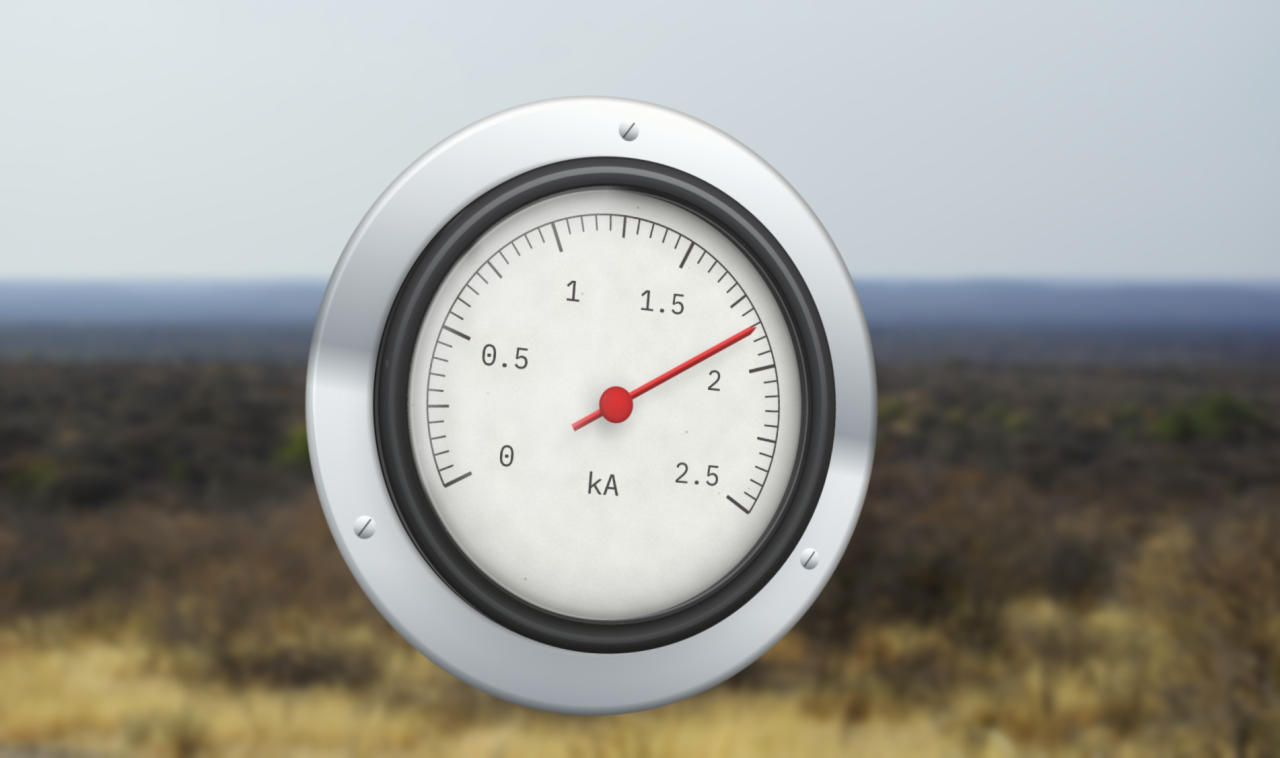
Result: 1.85 kA
